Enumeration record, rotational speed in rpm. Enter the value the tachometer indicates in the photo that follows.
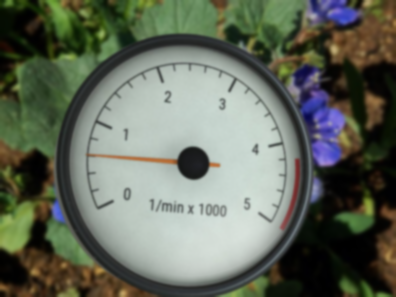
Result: 600 rpm
